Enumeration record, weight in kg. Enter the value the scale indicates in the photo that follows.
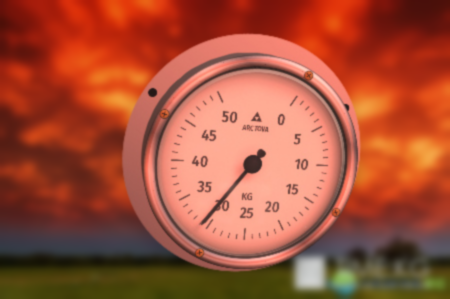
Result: 31 kg
